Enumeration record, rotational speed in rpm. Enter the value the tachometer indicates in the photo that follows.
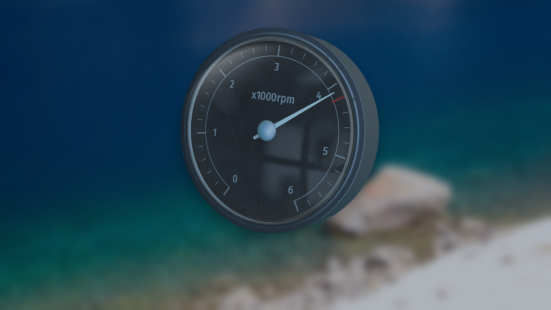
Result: 4100 rpm
